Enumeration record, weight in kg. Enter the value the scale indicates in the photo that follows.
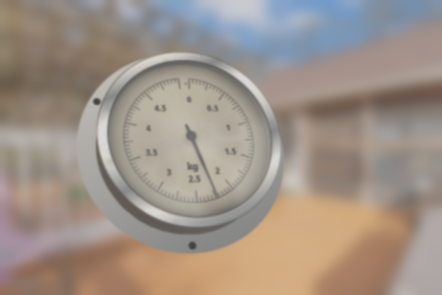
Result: 2.25 kg
